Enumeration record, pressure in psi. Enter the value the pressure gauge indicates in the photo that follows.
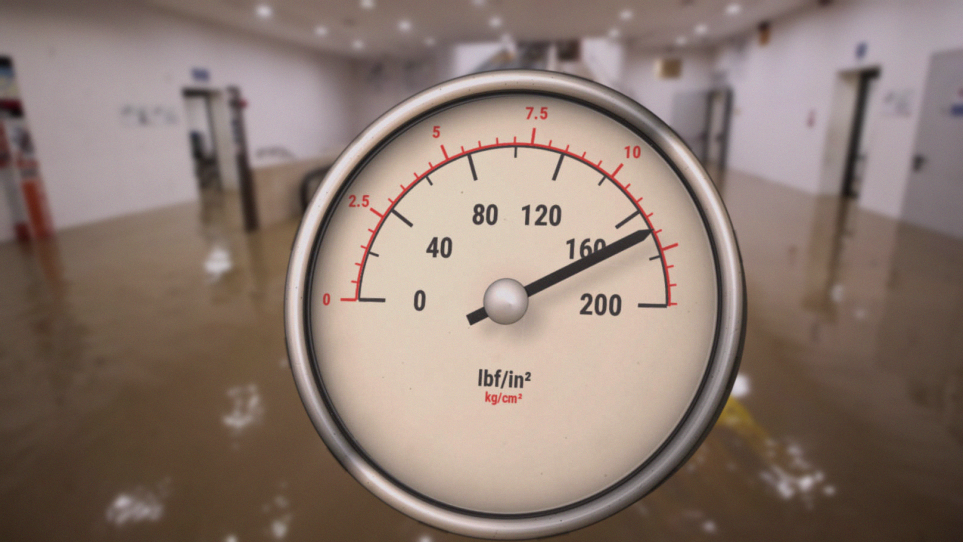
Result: 170 psi
